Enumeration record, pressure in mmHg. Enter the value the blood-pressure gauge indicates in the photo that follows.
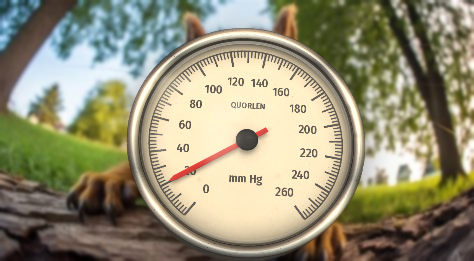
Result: 20 mmHg
